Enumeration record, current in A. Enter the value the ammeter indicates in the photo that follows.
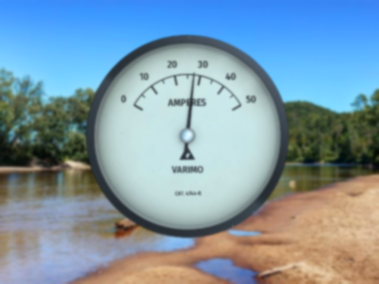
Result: 27.5 A
